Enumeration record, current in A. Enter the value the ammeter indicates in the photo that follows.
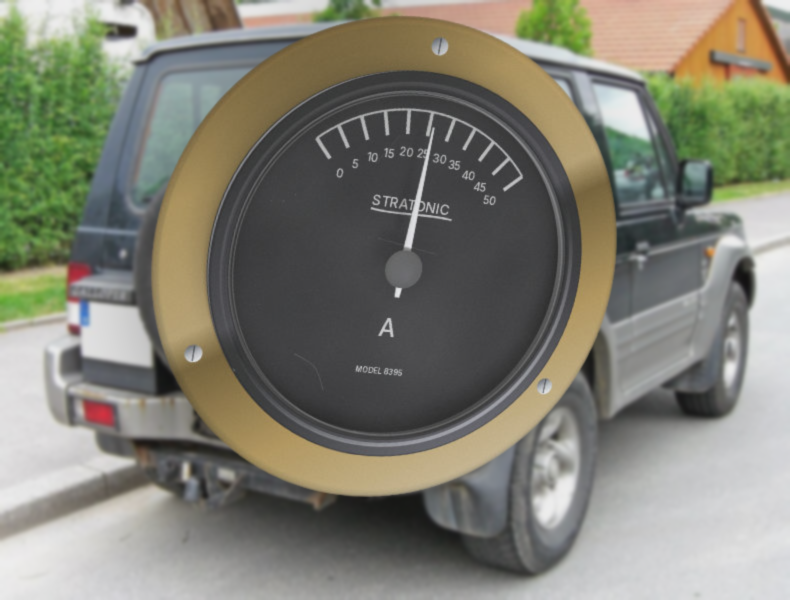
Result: 25 A
